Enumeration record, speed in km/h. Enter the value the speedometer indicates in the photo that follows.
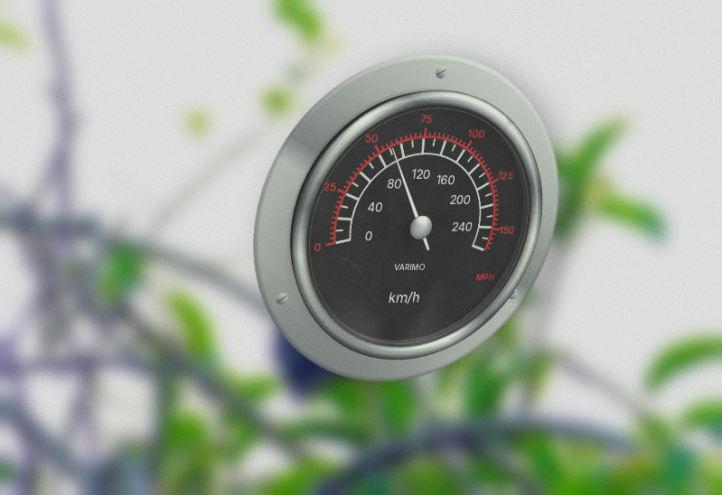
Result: 90 km/h
